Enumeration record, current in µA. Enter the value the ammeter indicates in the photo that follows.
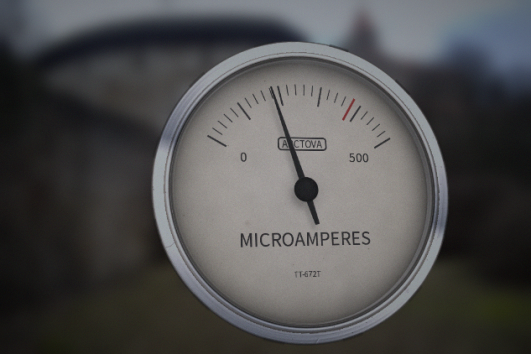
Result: 180 µA
